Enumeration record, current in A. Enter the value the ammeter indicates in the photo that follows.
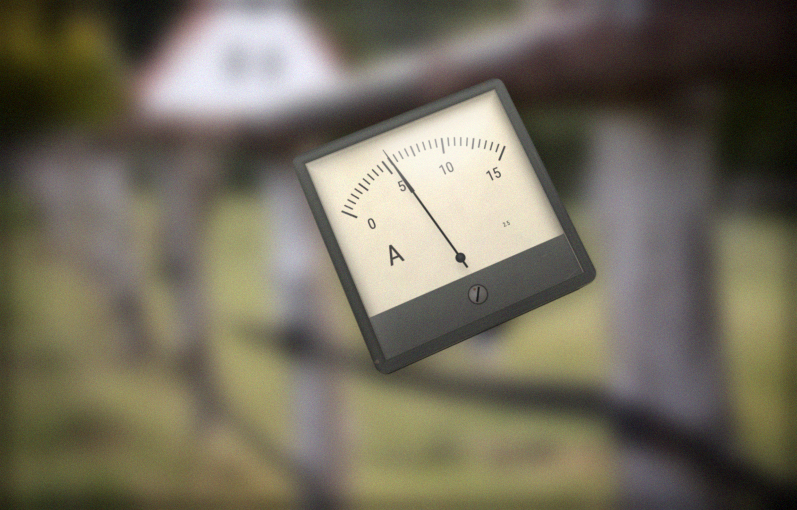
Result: 5.5 A
